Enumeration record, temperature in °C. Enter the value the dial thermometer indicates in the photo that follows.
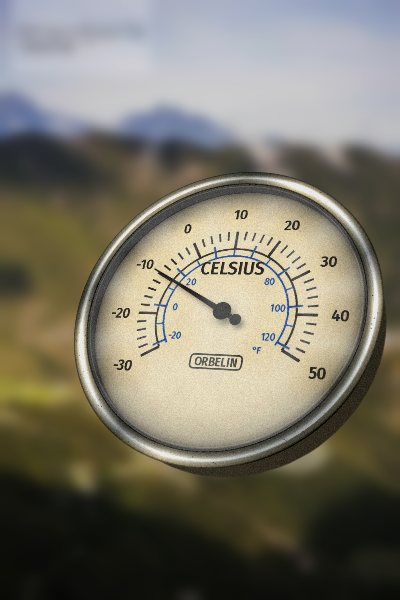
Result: -10 °C
